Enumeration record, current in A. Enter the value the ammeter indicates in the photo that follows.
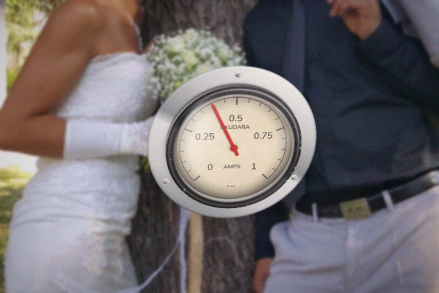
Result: 0.4 A
